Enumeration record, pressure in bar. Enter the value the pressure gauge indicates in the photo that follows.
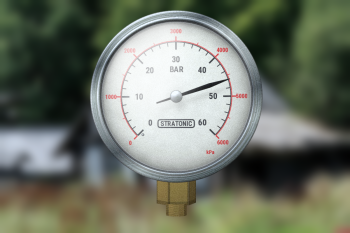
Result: 46 bar
